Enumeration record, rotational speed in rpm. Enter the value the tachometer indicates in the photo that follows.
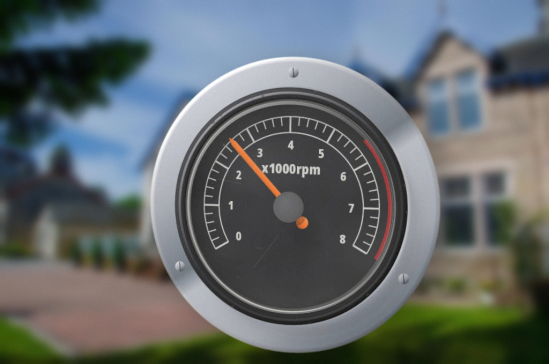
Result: 2600 rpm
